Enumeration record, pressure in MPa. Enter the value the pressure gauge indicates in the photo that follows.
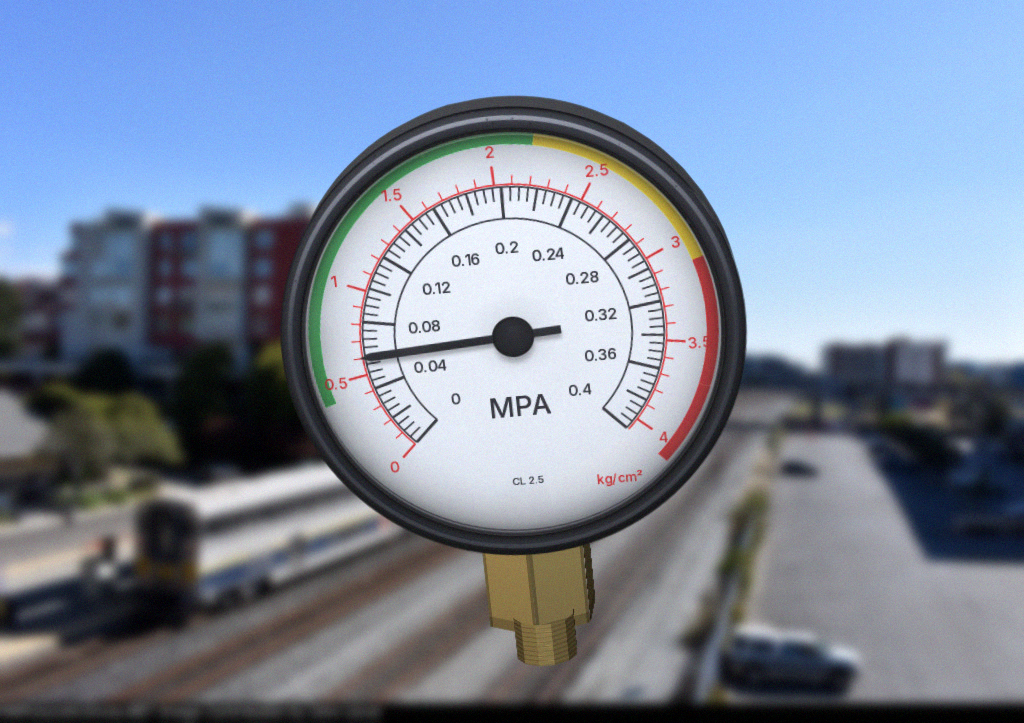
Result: 0.06 MPa
